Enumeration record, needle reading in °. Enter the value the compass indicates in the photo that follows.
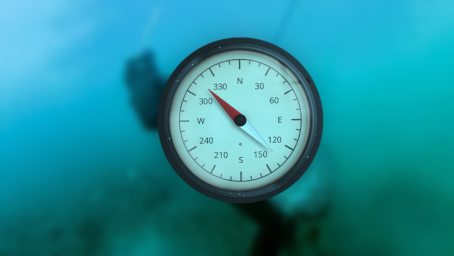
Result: 315 °
